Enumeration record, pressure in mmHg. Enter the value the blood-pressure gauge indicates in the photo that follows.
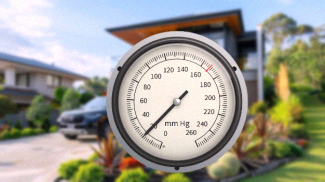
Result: 20 mmHg
